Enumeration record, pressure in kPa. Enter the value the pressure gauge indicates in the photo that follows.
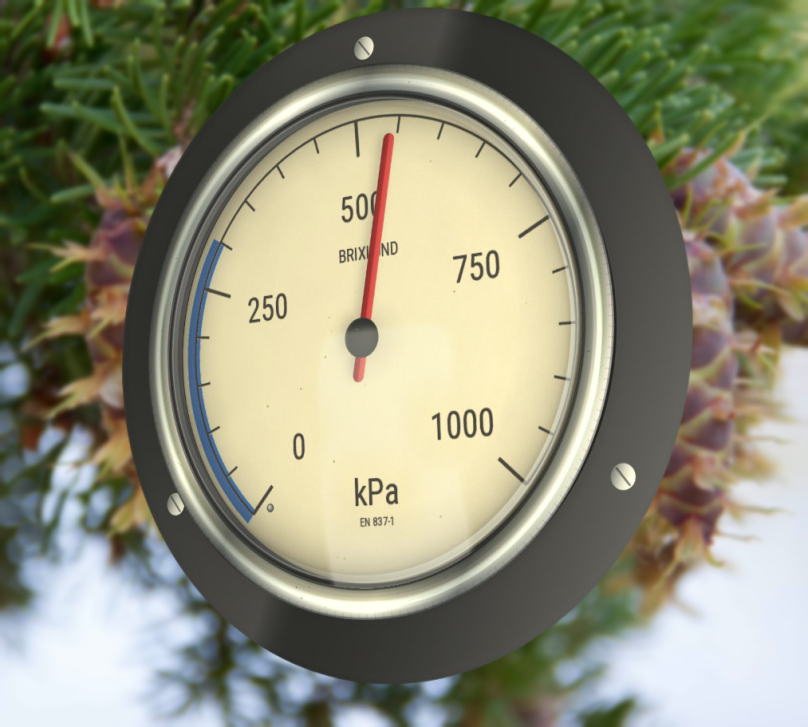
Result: 550 kPa
